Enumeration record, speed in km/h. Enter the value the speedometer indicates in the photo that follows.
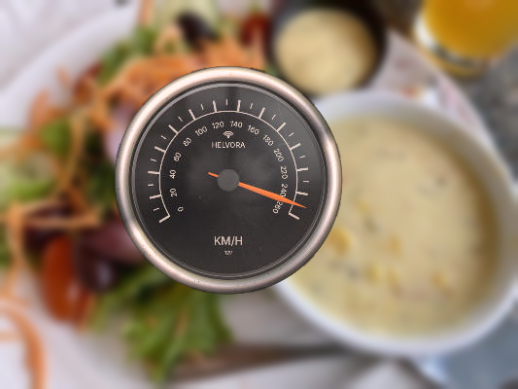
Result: 250 km/h
